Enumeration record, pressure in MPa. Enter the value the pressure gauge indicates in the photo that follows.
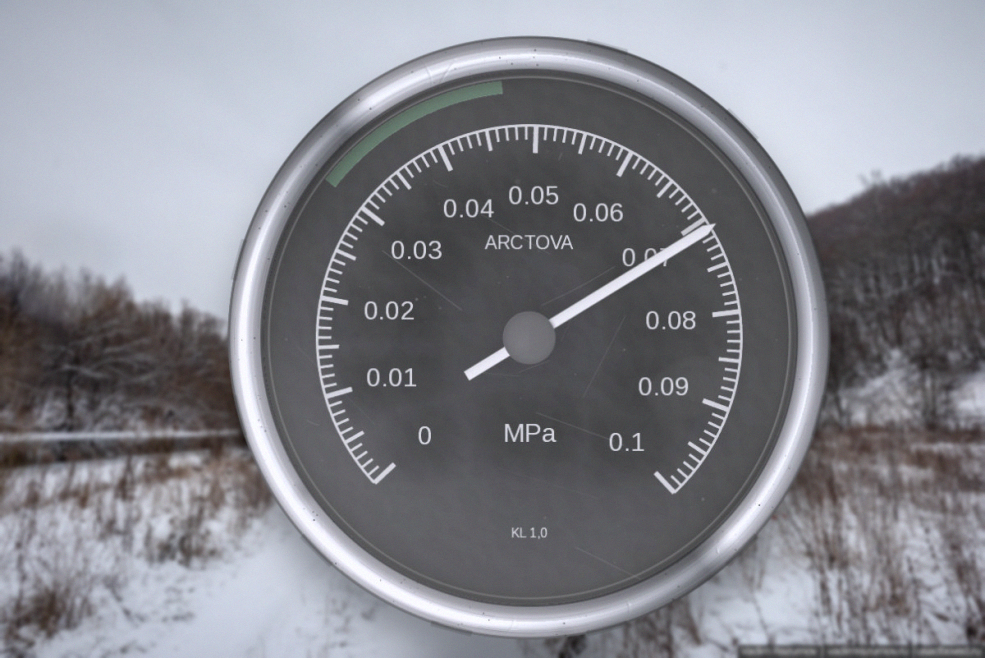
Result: 0.071 MPa
